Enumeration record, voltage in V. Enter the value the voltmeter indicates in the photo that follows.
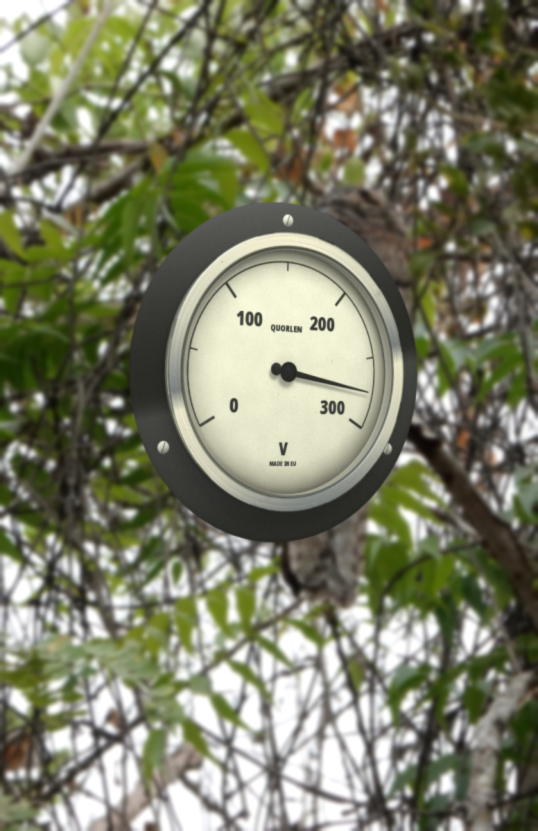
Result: 275 V
